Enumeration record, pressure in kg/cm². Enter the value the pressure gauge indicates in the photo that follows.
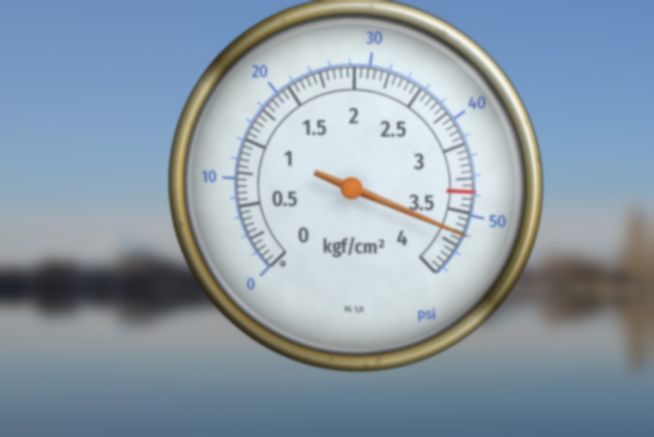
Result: 3.65 kg/cm²
